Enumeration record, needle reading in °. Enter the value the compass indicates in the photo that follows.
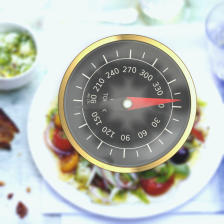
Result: 352.5 °
